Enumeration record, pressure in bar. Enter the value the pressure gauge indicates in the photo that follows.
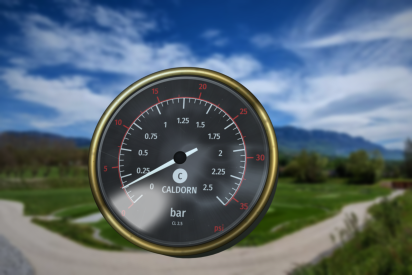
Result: 0.15 bar
